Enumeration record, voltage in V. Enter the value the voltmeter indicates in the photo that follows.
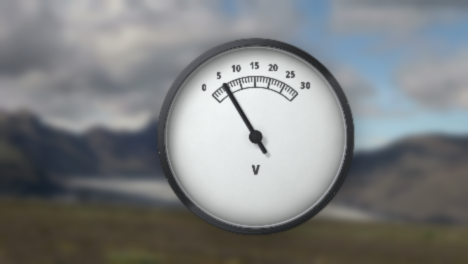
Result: 5 V
